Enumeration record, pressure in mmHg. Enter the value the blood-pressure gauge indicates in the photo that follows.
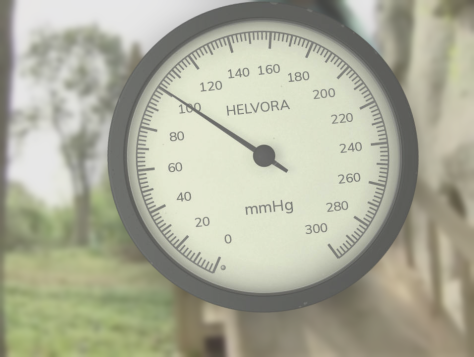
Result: 100 mmHg
